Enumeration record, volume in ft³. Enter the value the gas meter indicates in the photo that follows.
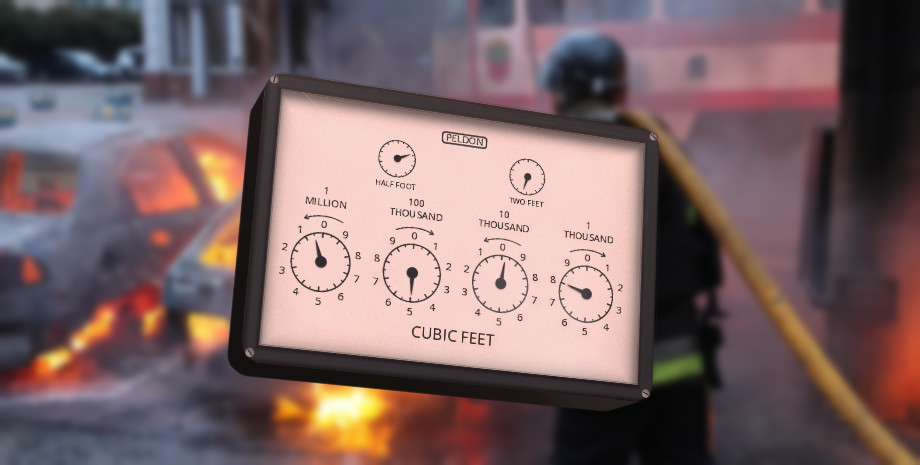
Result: 49800 ft³
